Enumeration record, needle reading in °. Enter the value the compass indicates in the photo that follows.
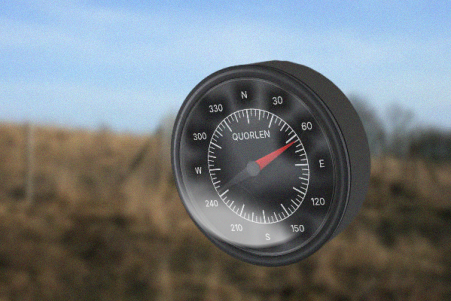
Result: 65 °
